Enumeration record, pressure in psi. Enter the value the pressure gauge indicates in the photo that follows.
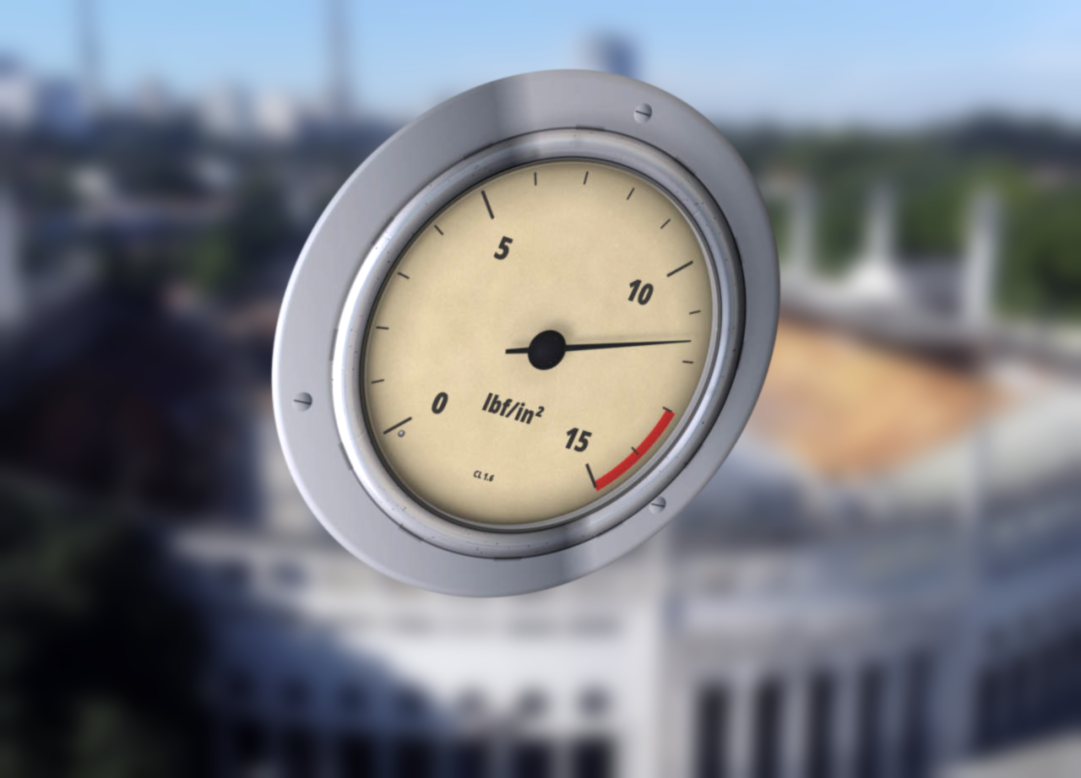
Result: 11.5 psi
